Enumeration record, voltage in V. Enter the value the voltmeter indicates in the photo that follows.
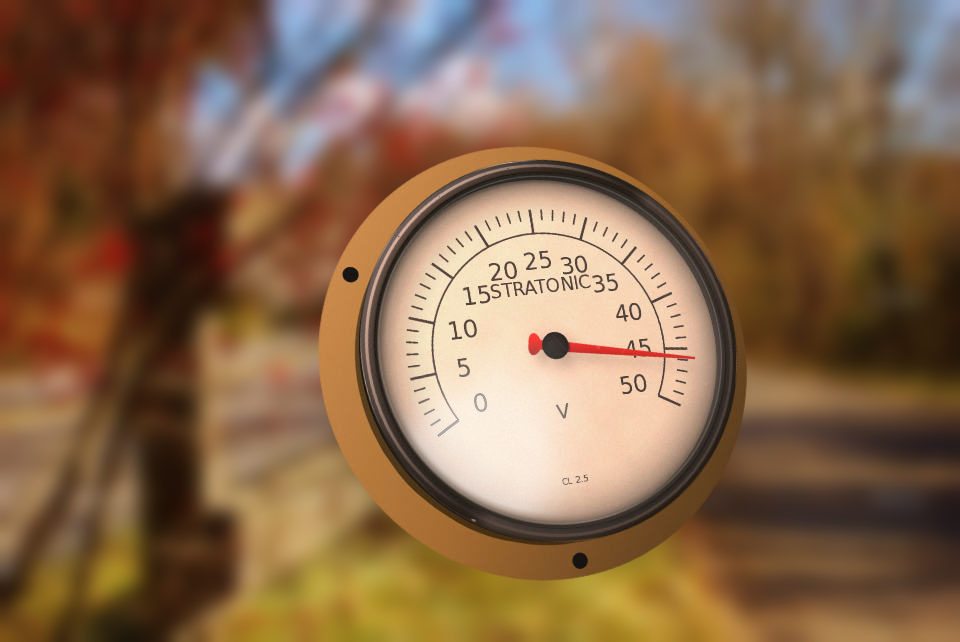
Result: 46 V
